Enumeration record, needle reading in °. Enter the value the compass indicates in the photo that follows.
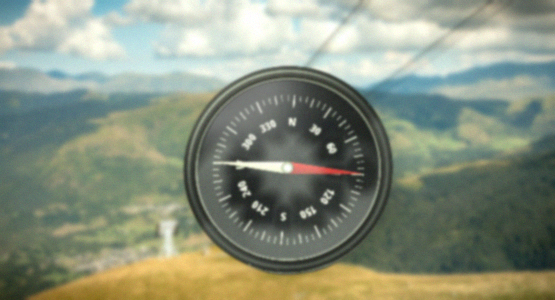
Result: 90 °
